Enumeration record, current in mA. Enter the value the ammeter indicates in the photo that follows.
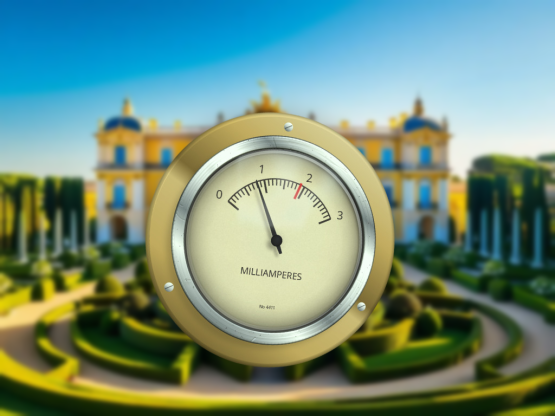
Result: 0.8 mA
